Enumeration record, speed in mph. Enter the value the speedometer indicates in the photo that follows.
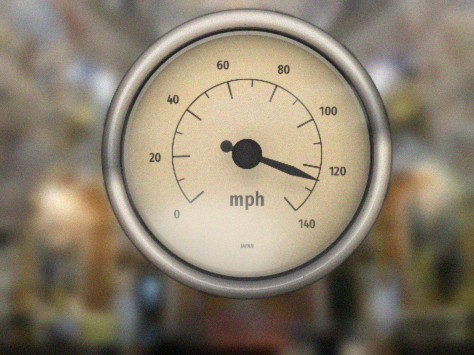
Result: 125 mph
